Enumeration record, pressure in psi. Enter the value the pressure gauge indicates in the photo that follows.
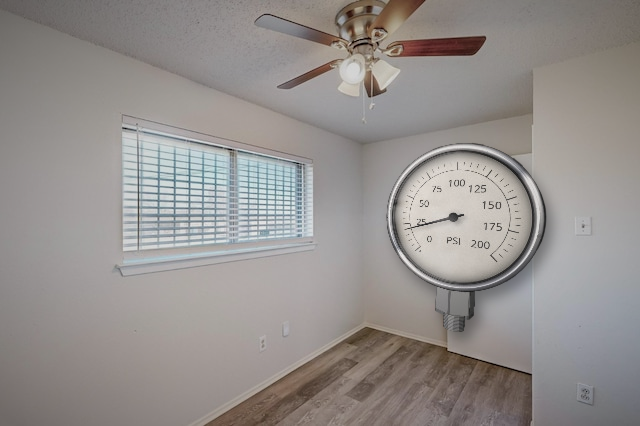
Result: 20 psi
